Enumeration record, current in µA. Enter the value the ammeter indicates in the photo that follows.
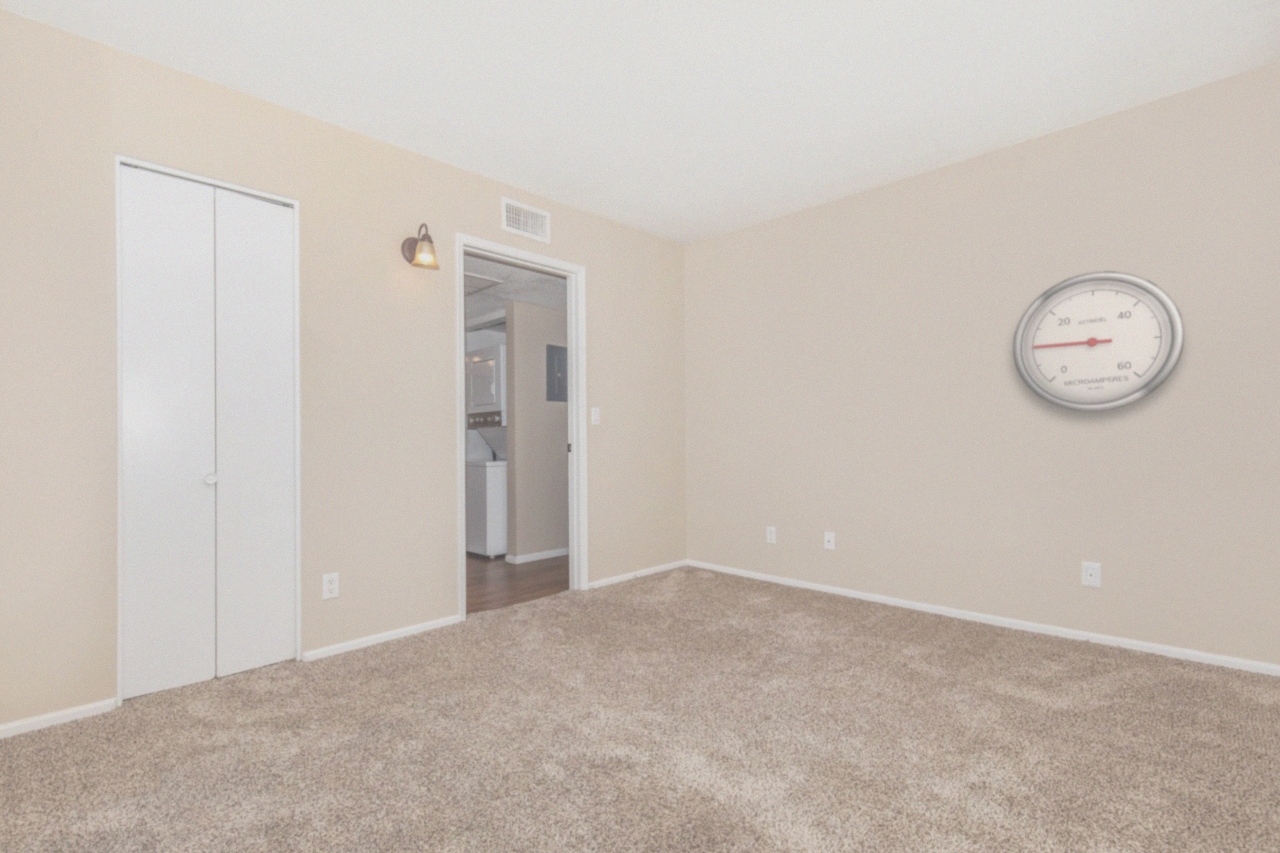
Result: 10 µA
